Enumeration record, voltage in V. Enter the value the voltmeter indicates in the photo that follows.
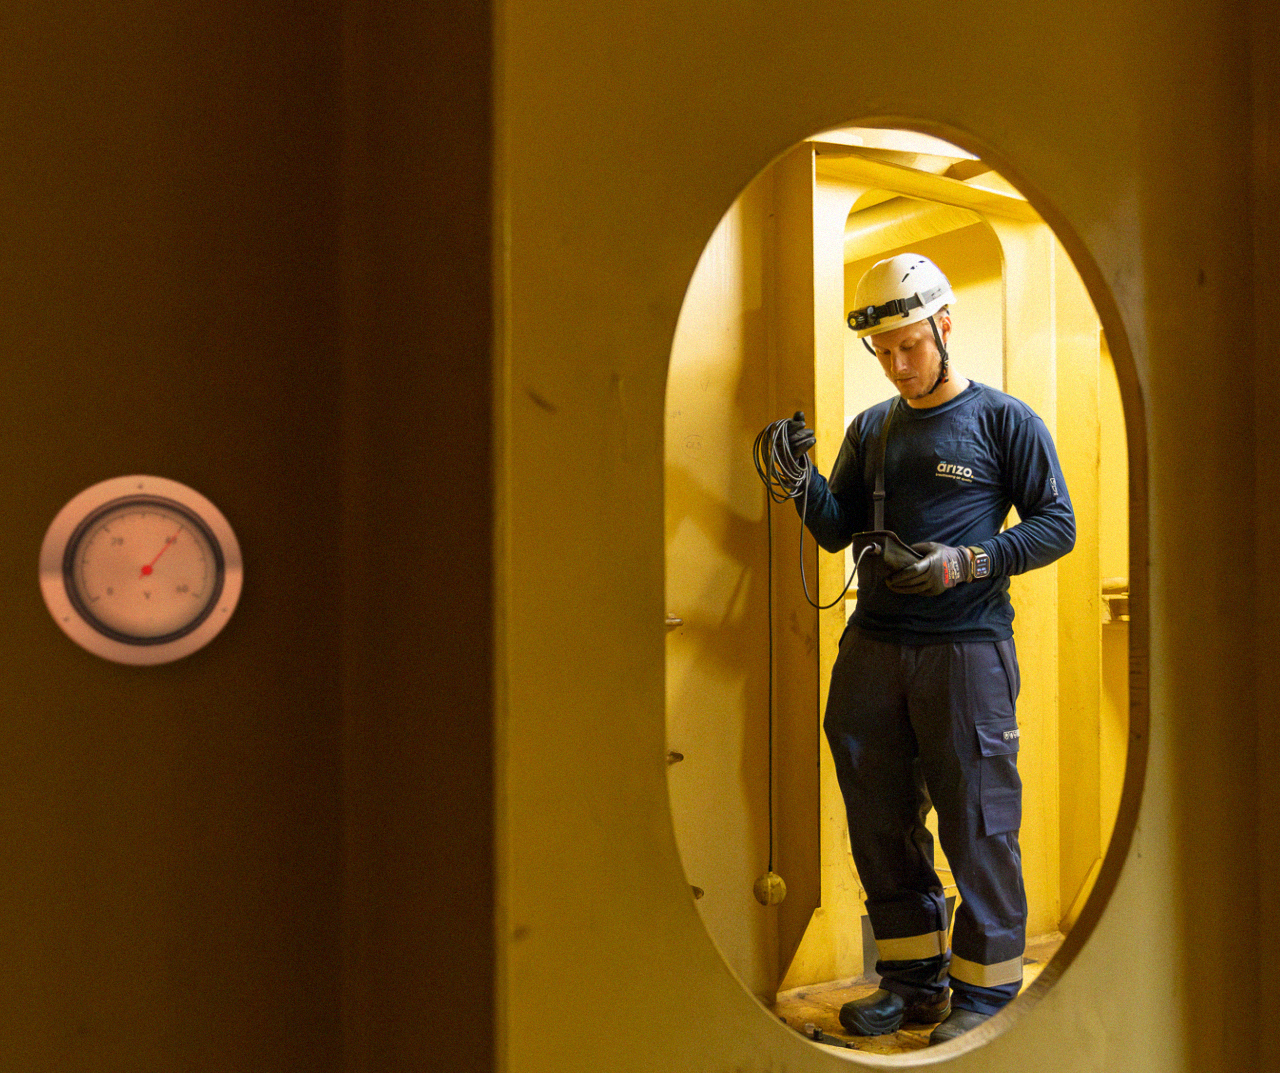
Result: 40 V
